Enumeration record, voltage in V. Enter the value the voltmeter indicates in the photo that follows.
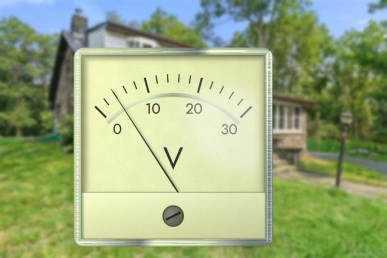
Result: 4 V
